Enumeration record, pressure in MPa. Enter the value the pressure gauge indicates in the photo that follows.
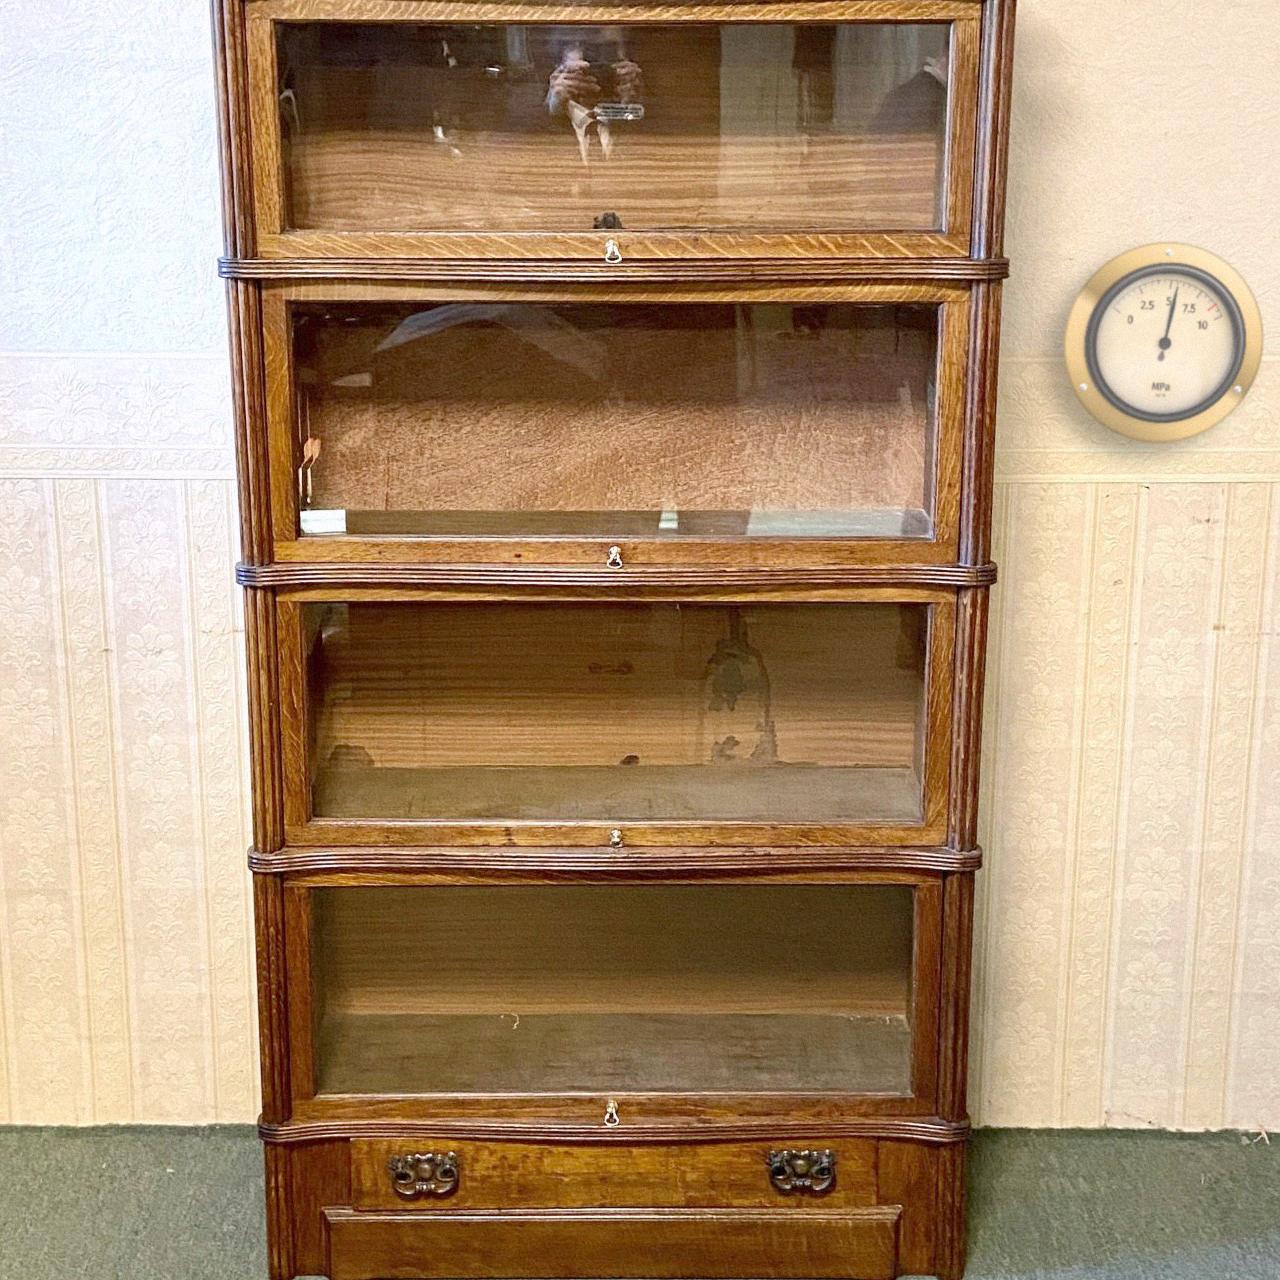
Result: 5.5 MPa
